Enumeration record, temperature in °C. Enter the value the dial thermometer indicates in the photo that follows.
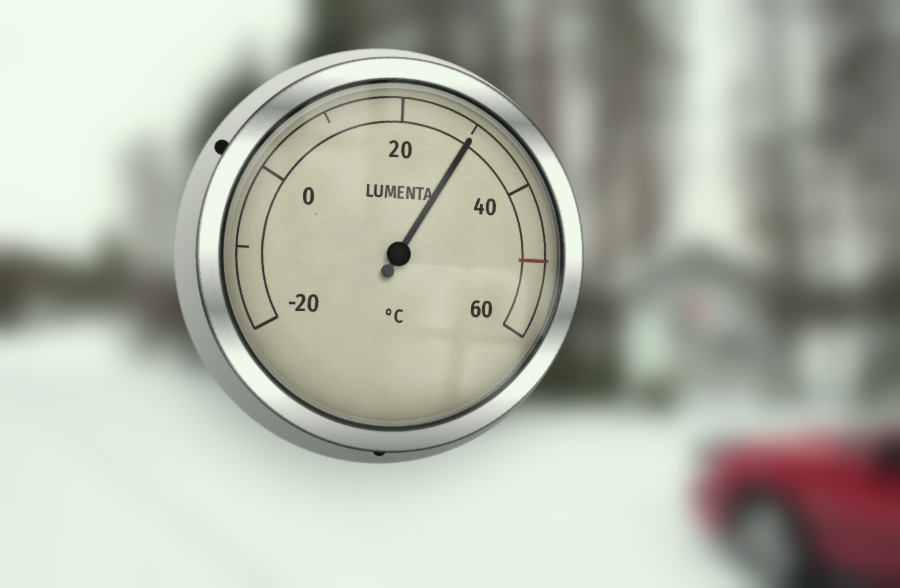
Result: 30 °C
